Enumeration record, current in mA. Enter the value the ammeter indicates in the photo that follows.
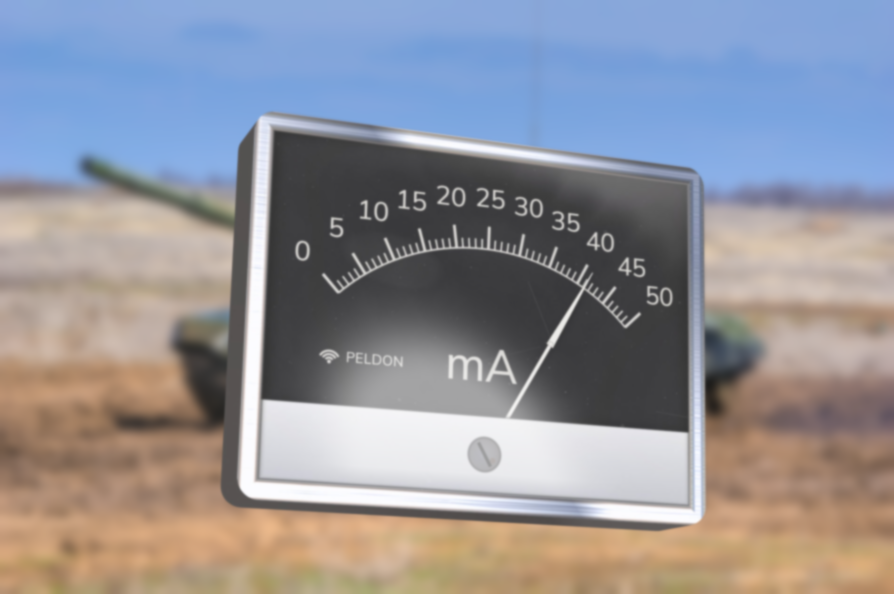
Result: 41 mA
